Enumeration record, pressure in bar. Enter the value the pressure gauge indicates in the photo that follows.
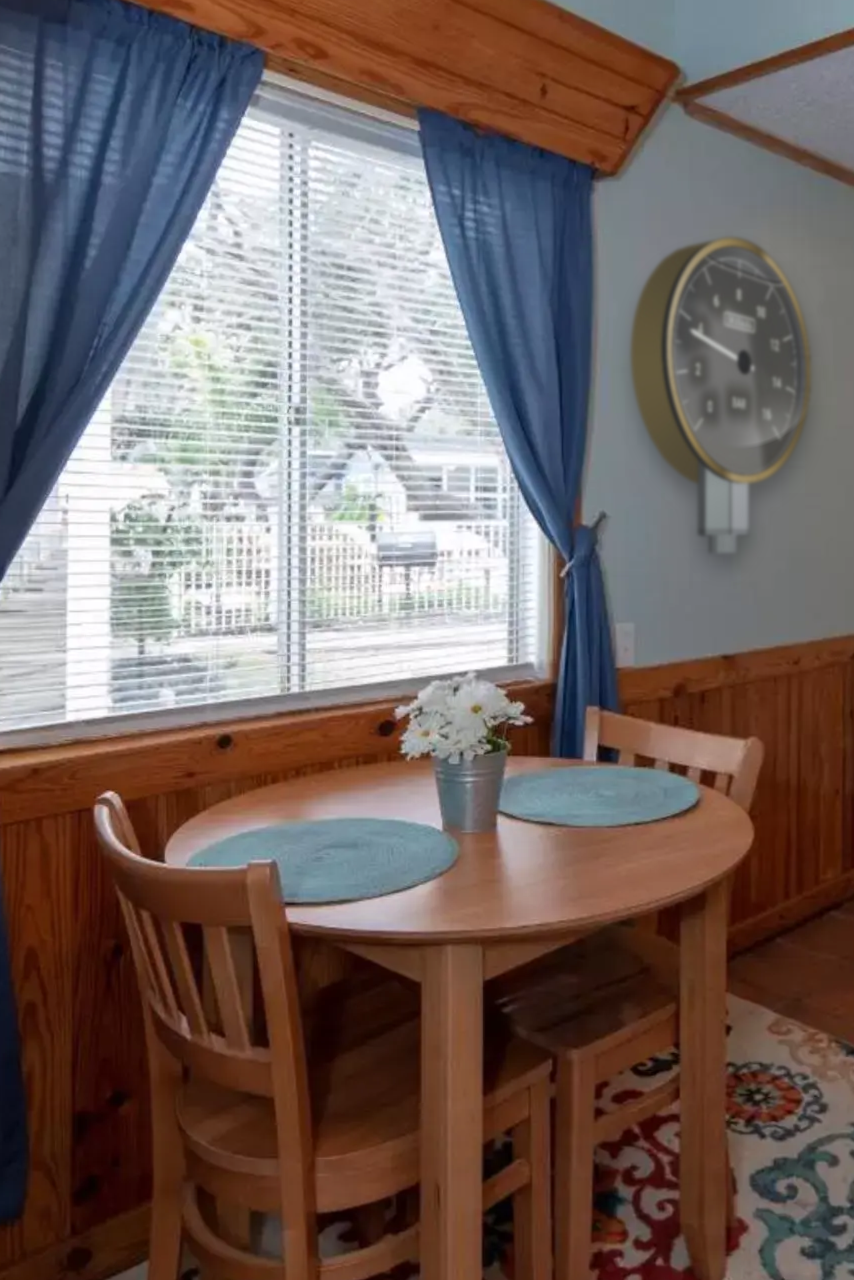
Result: 3.5 bar
